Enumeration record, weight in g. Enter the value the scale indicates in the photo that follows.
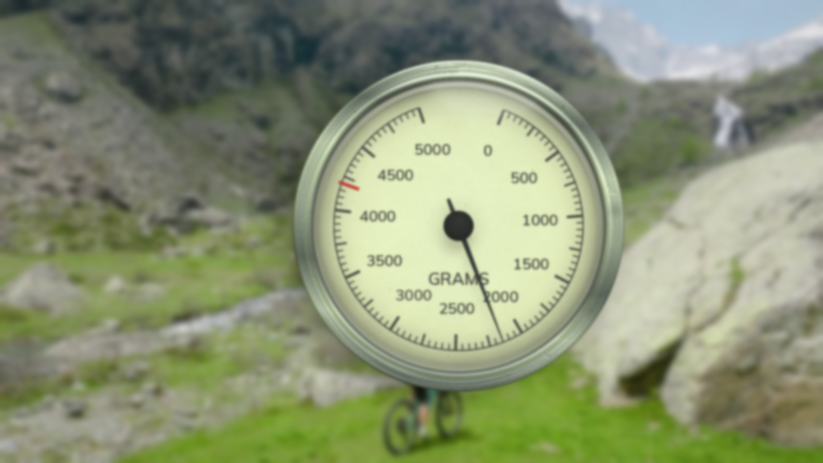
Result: 2150 g
